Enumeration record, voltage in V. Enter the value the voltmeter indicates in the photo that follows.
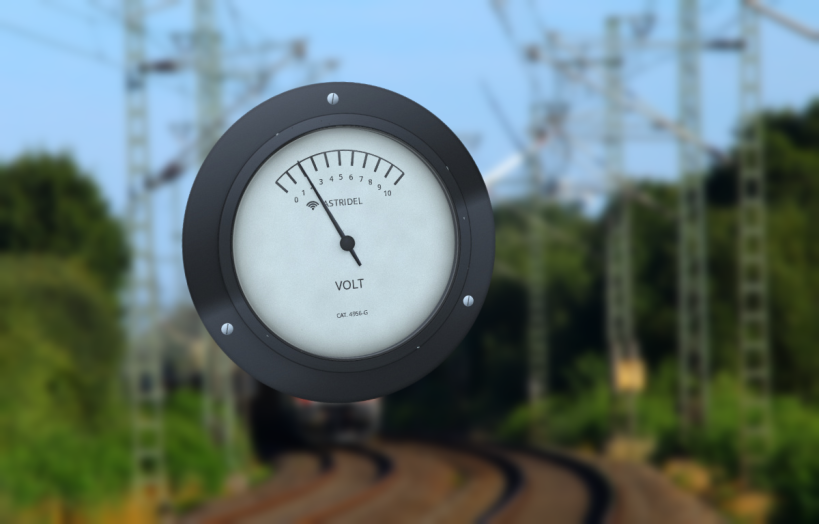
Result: 2 V
